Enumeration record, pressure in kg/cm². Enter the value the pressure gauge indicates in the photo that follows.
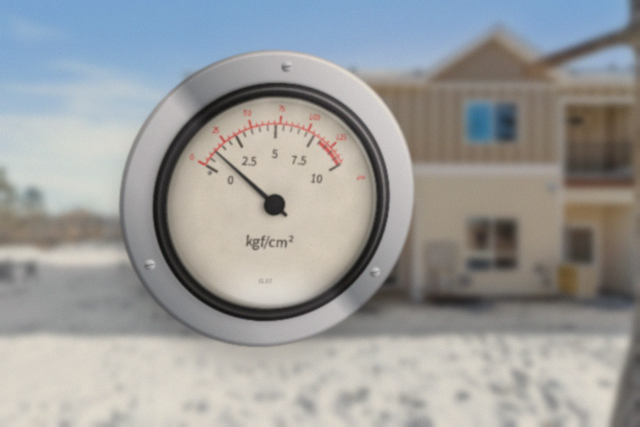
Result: 1 kg/cm²
